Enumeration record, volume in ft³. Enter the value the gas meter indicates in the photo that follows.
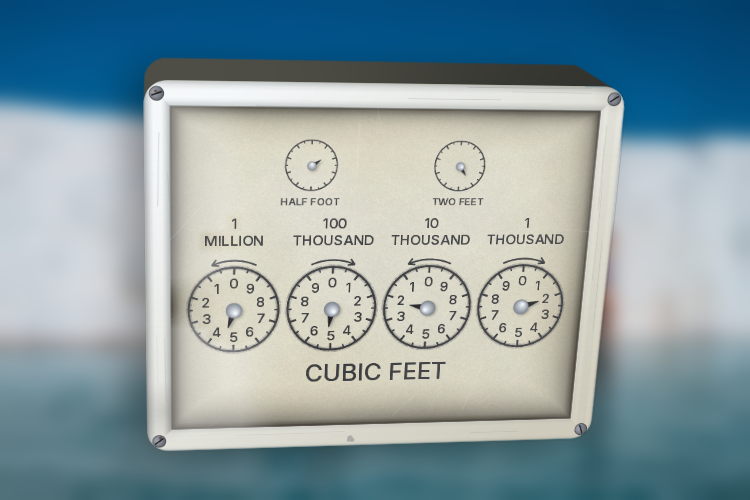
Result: 452200 ft³
